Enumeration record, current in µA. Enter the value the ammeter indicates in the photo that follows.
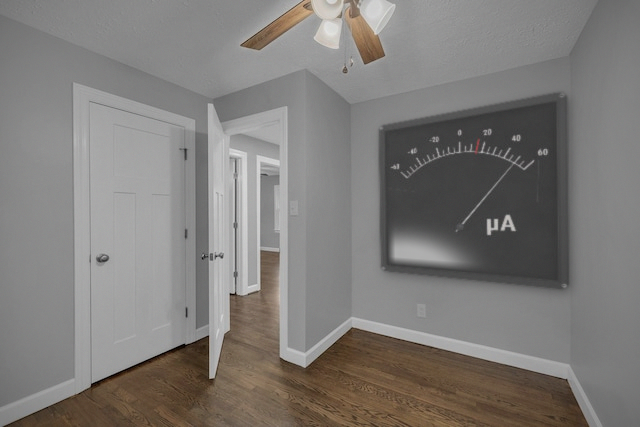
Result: 50 µA
